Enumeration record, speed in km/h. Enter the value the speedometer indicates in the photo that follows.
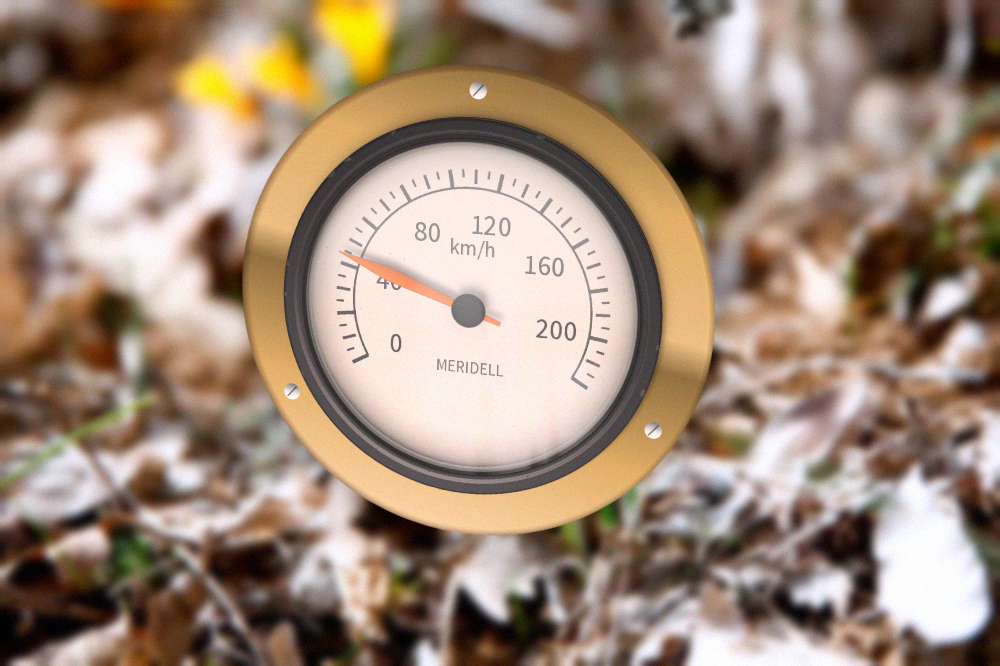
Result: 45 km/h
